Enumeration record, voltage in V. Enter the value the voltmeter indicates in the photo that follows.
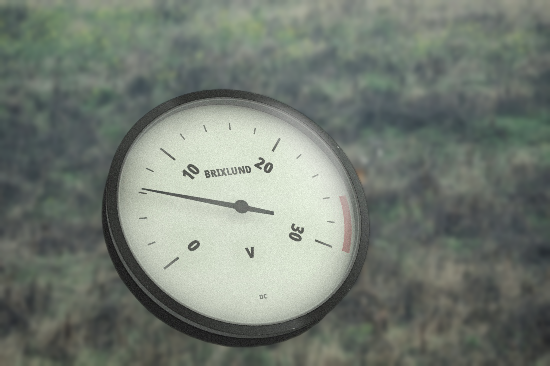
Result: 6 V
